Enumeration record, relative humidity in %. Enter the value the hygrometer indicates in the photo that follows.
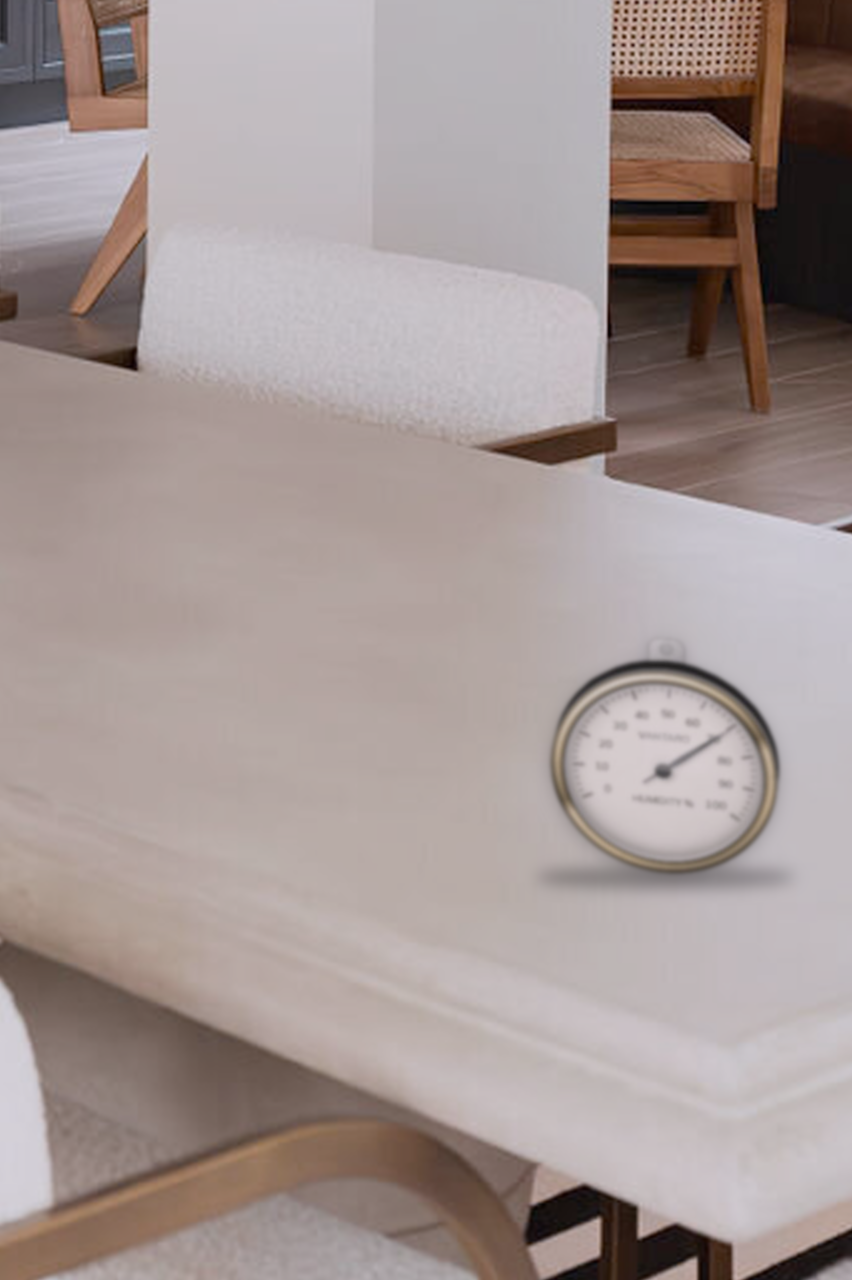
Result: 70 %
